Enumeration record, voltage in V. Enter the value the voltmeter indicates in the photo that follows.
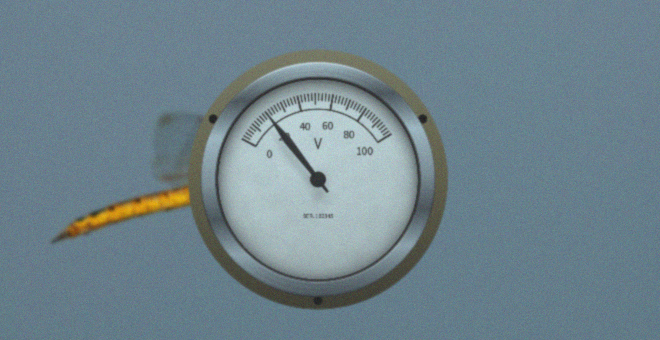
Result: 20 V
